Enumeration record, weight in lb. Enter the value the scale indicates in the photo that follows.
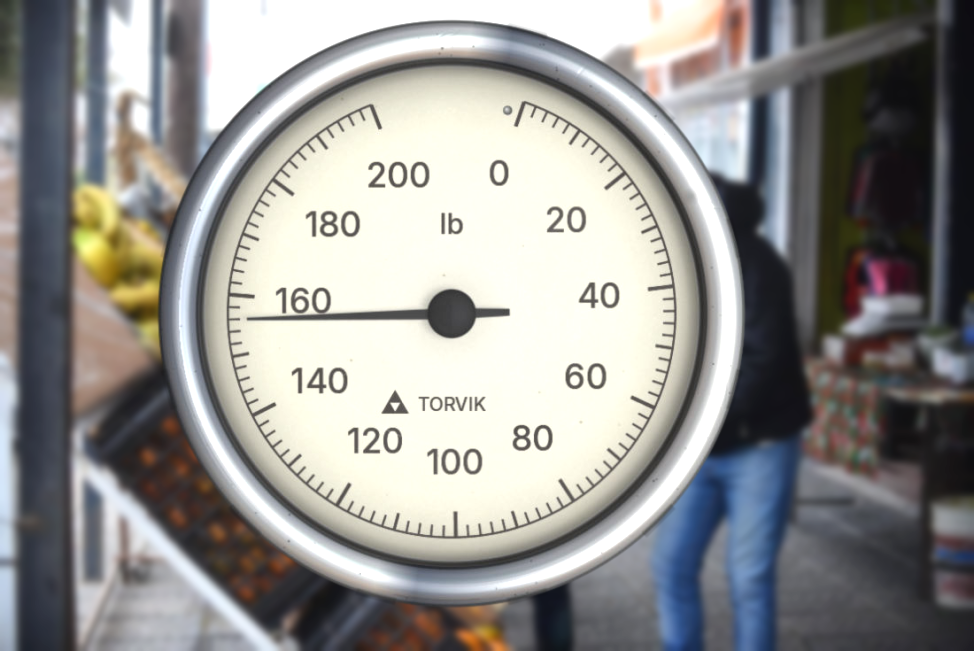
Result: 156 lb
